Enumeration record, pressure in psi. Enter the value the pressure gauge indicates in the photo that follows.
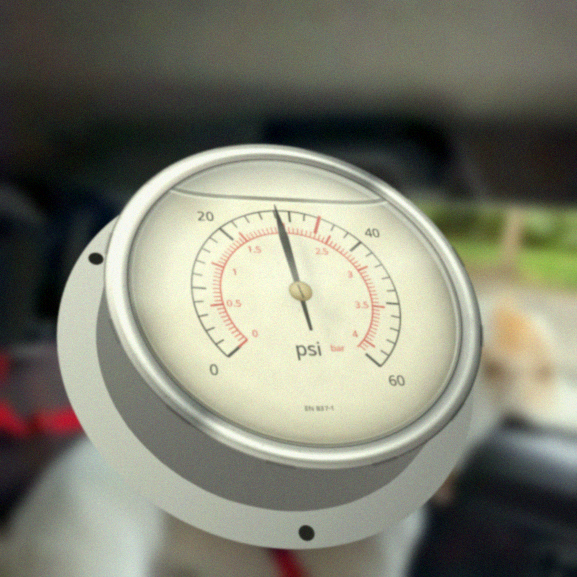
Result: 28 psi
